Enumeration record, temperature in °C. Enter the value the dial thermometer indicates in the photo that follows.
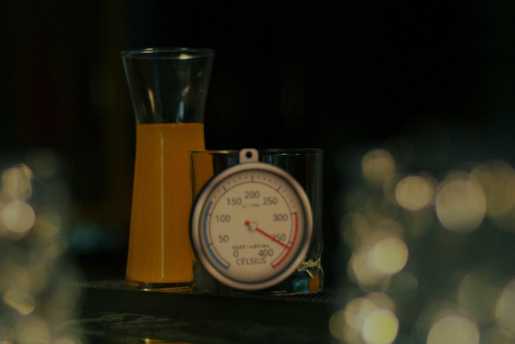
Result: 360 °C
